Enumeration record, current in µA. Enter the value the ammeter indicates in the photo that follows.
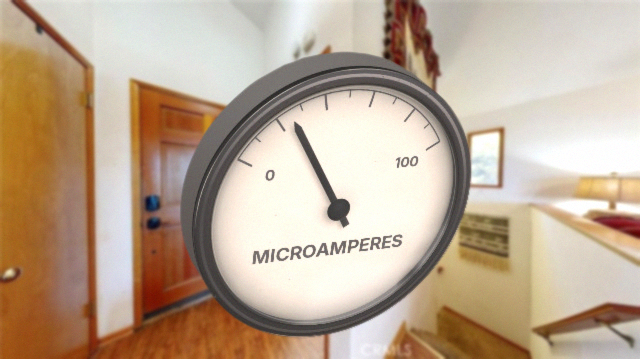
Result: 25 µA
